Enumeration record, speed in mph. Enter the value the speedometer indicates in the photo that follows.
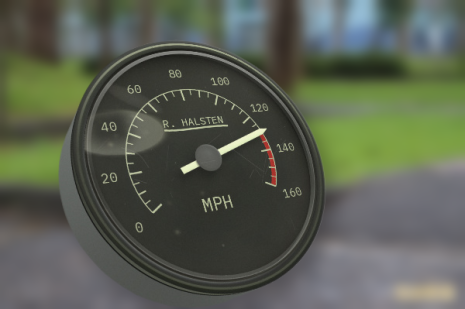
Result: 130 mph
